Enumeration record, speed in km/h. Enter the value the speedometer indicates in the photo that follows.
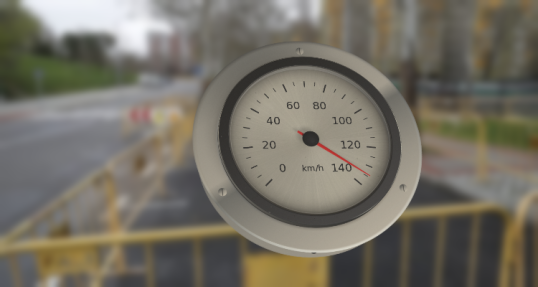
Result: 135 km/h
